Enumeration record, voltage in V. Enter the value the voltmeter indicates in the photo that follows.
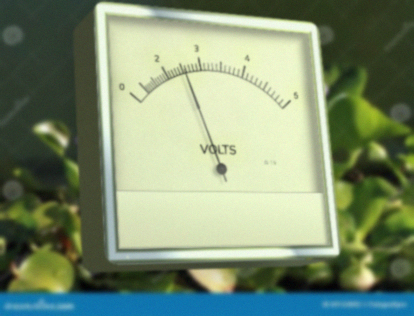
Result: 2.5 V
